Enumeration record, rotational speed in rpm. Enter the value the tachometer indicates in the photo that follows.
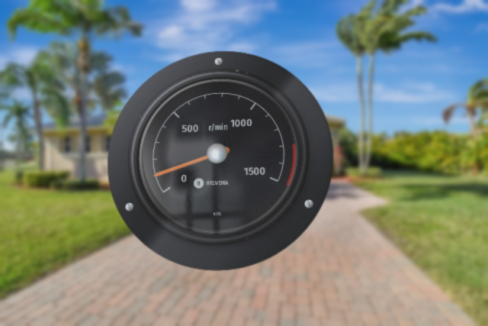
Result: 100 rpm
